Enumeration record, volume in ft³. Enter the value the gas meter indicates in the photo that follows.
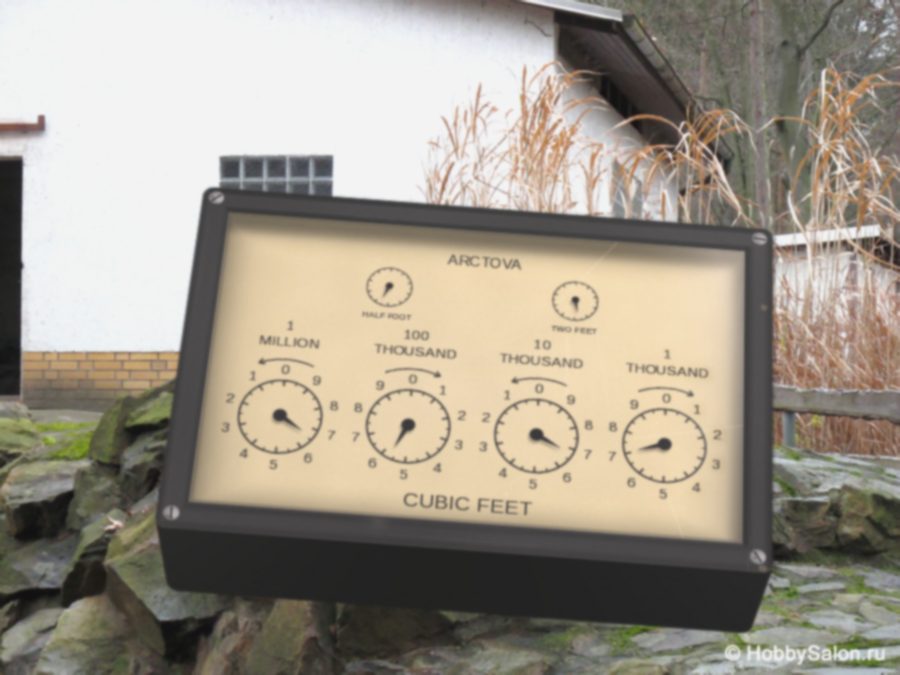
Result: 656700 ft³
